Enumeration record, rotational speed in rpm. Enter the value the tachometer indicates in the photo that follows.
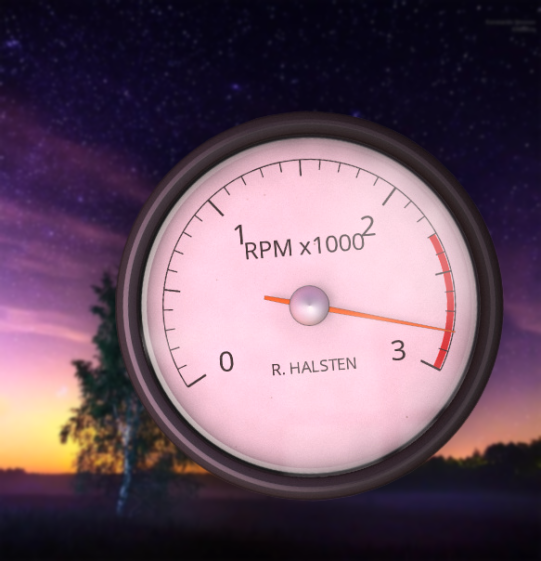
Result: 2800 rpm
